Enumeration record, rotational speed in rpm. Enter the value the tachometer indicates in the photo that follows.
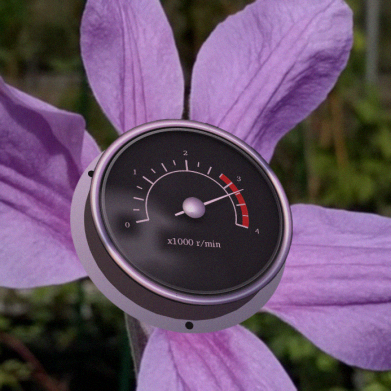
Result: 3250 rpm
